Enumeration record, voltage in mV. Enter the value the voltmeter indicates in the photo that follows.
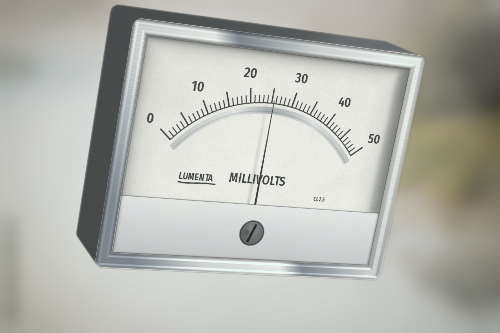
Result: 25 mV
